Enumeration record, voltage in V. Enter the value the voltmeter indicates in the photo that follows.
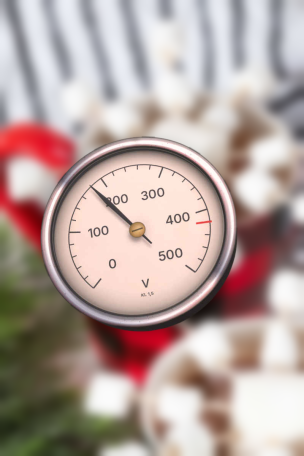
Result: 180 V
